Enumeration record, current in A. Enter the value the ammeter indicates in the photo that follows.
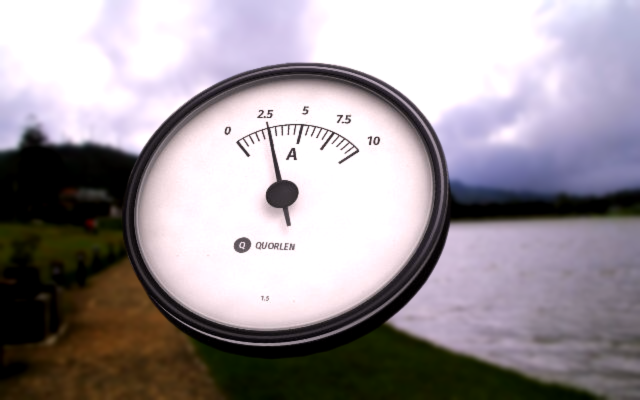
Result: 2.5 A
